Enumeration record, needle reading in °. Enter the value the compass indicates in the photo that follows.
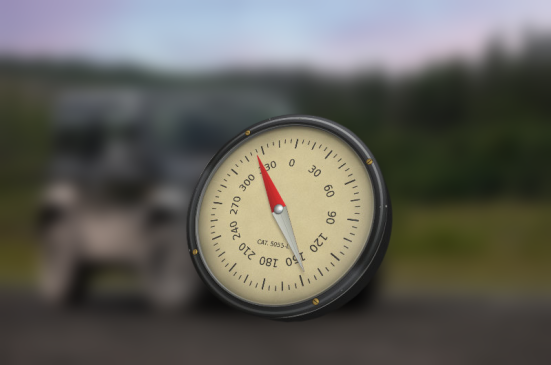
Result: 325 °
